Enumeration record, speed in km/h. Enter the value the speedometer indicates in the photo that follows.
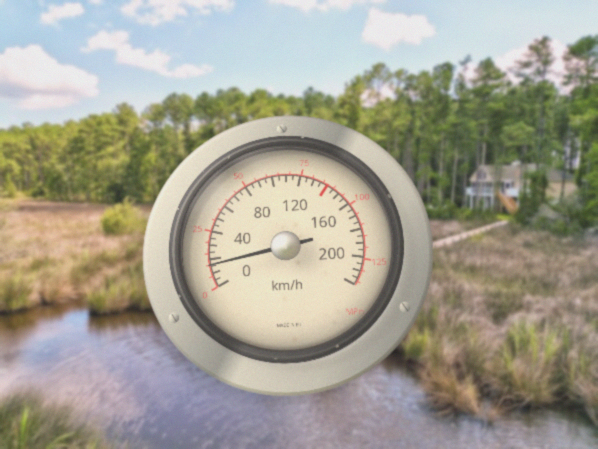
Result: 15 km/h
